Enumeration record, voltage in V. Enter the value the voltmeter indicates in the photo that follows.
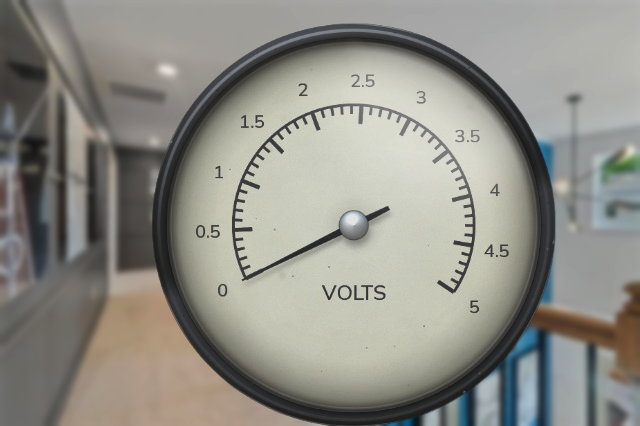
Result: 0 V
